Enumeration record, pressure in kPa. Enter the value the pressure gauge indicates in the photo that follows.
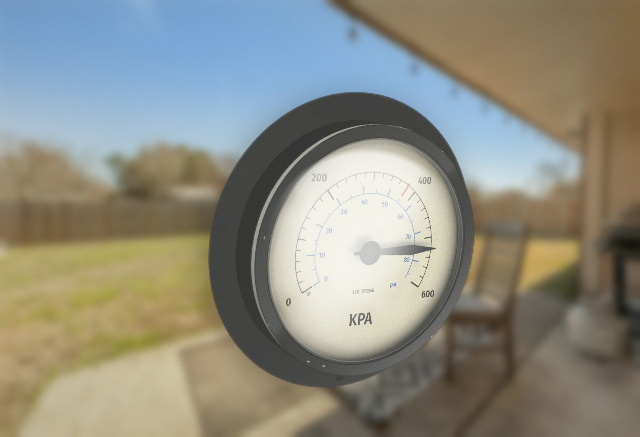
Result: 520 kPa
